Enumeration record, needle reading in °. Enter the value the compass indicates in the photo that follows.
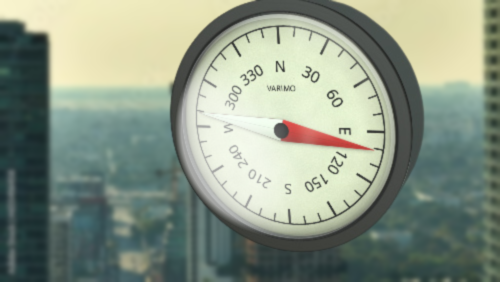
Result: 100 °
